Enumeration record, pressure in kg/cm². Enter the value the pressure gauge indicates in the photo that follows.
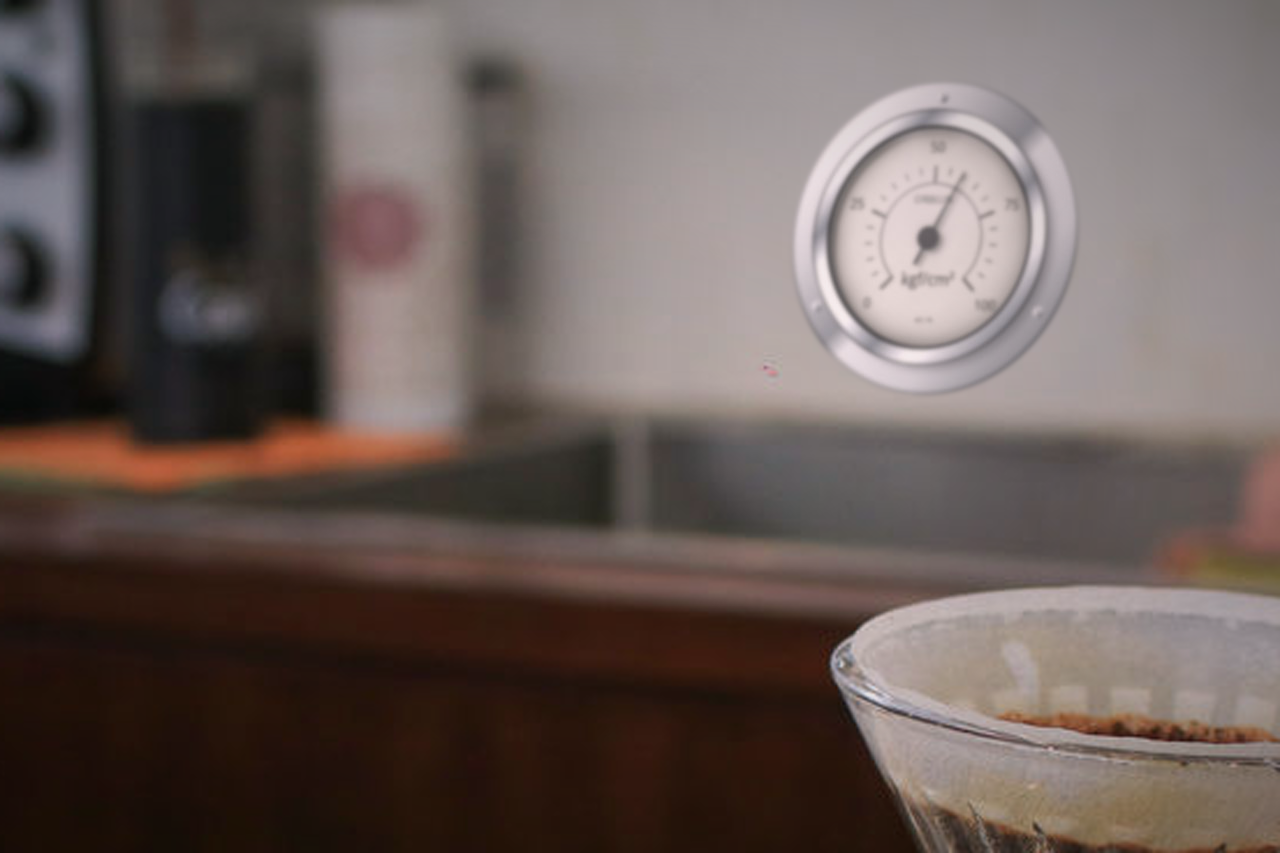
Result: 60 kg/cm²
